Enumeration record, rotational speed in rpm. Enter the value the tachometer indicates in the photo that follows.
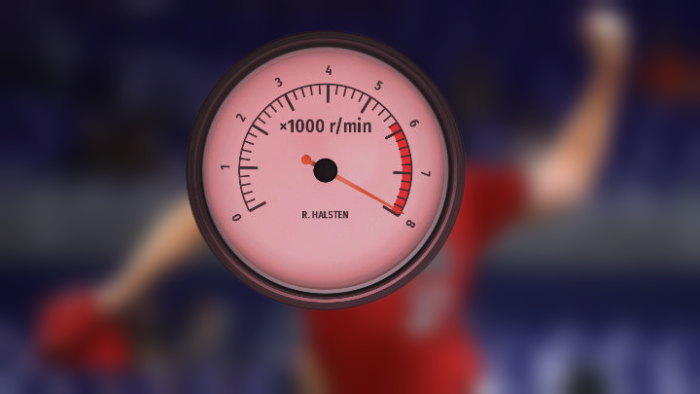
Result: 7900 rpm
